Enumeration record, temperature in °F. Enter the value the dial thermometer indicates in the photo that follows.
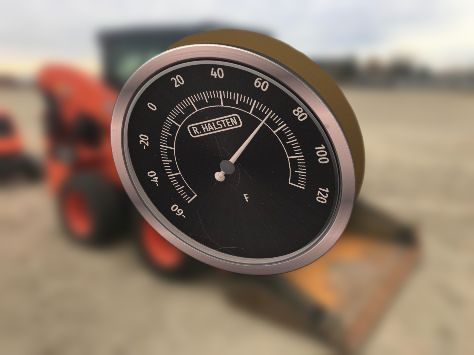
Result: 70 °F
